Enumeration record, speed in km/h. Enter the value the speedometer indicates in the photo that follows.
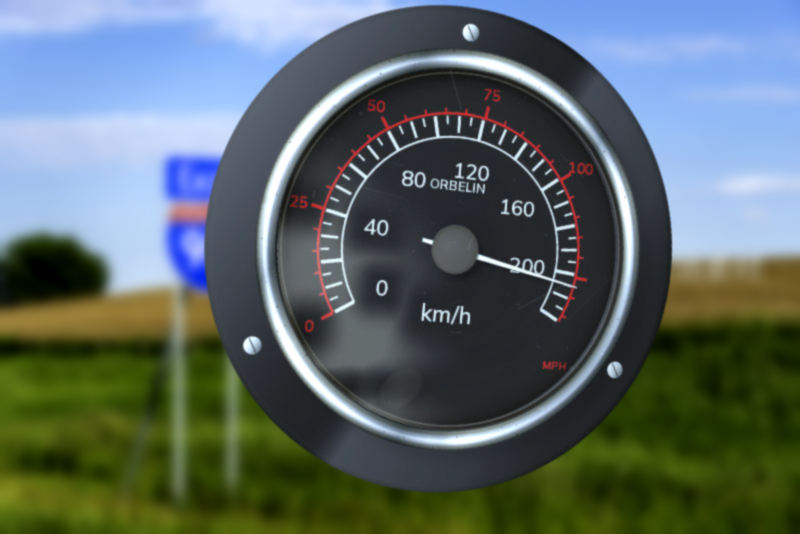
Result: 205 km/h
